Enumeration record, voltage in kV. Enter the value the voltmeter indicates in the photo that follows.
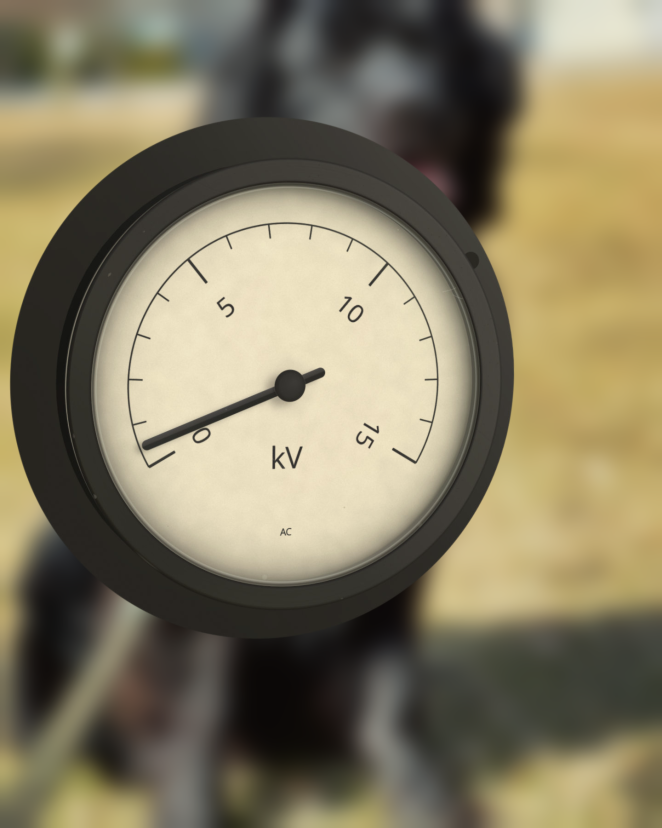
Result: 0.5 kV
